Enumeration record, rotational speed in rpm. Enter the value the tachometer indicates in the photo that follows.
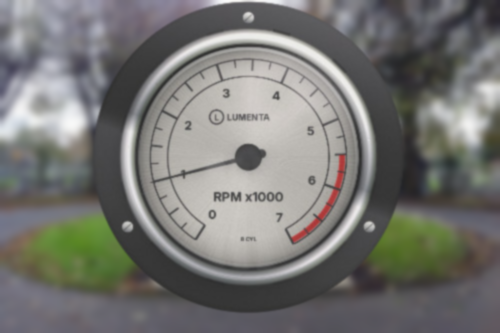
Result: 1000 rpm
